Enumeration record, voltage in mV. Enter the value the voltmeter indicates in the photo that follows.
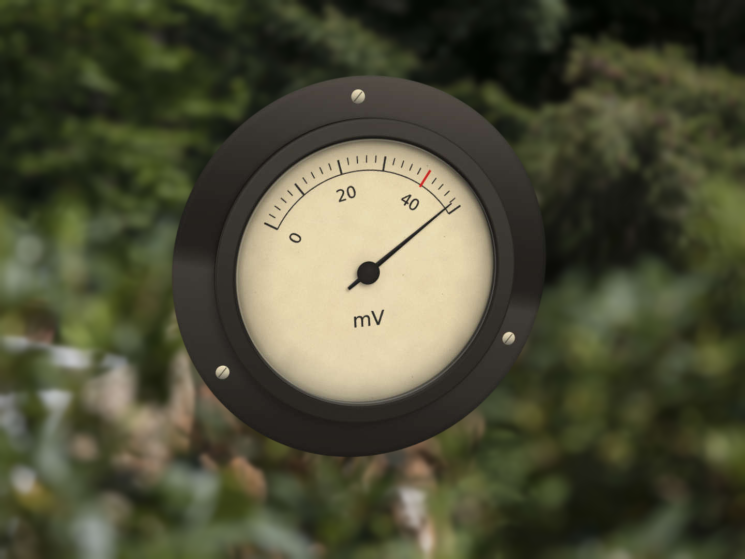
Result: 48 mV
